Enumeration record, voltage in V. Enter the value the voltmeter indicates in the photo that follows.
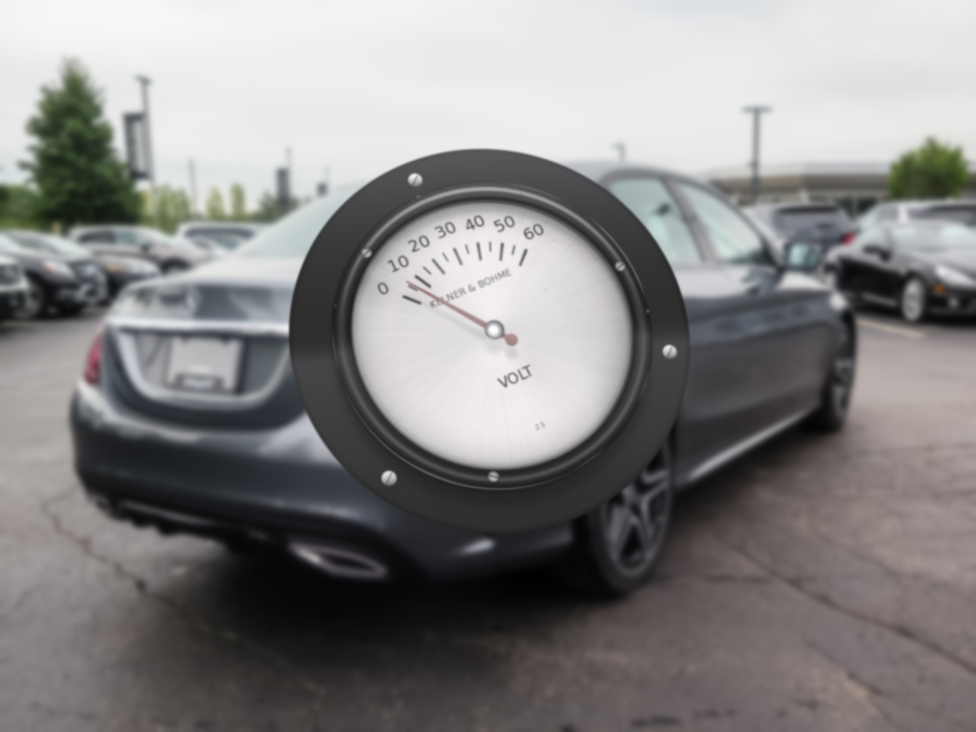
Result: 5 V
